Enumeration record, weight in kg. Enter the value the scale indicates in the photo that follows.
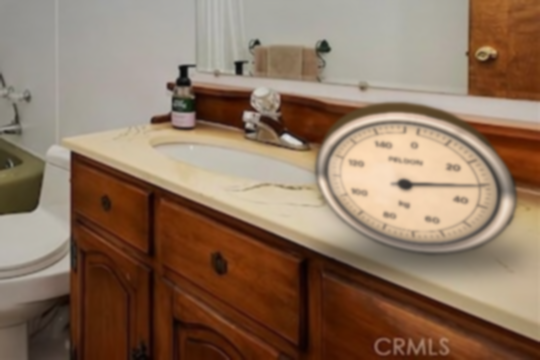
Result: 30 kg
